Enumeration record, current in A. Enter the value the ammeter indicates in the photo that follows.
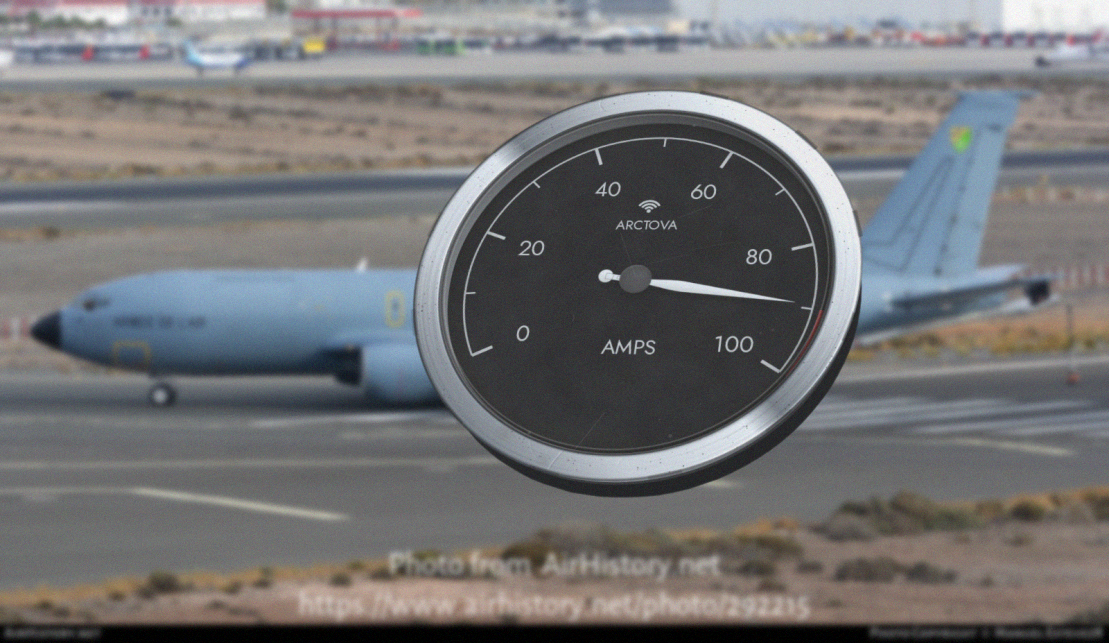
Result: 90 A
